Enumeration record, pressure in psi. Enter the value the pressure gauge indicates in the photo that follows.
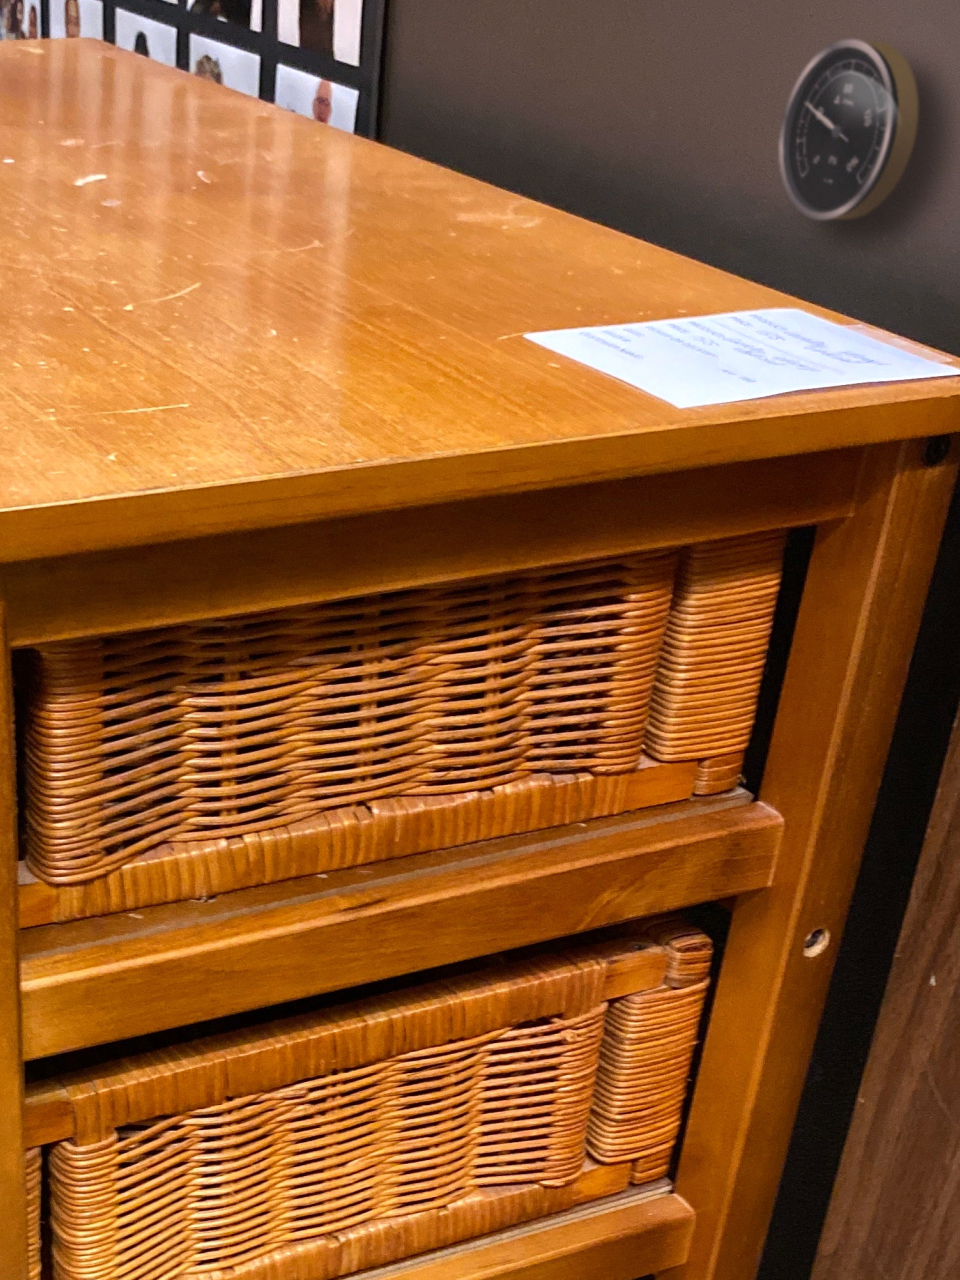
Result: 40 psi
